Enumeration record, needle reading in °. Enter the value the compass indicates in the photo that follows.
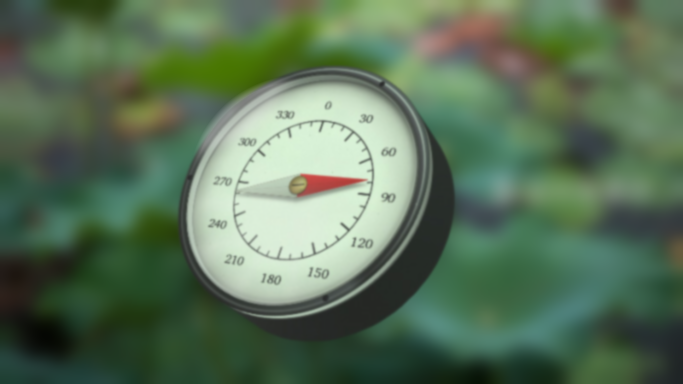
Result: 80 °
